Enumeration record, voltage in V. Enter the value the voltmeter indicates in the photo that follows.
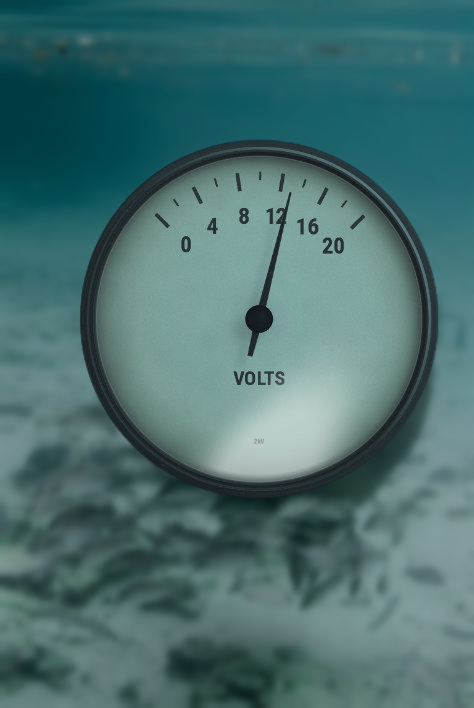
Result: 13 V
